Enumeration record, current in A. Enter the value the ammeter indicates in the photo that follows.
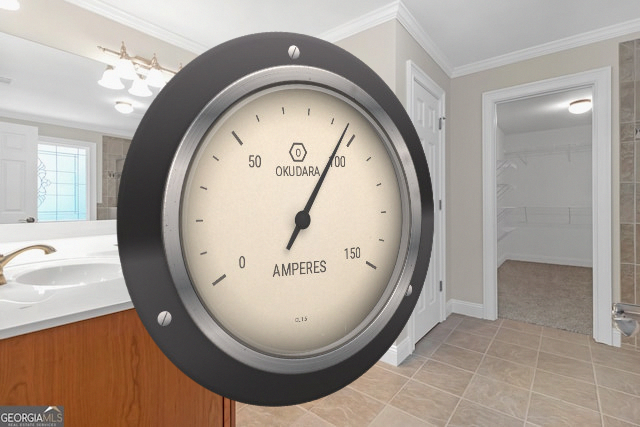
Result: 95 A
